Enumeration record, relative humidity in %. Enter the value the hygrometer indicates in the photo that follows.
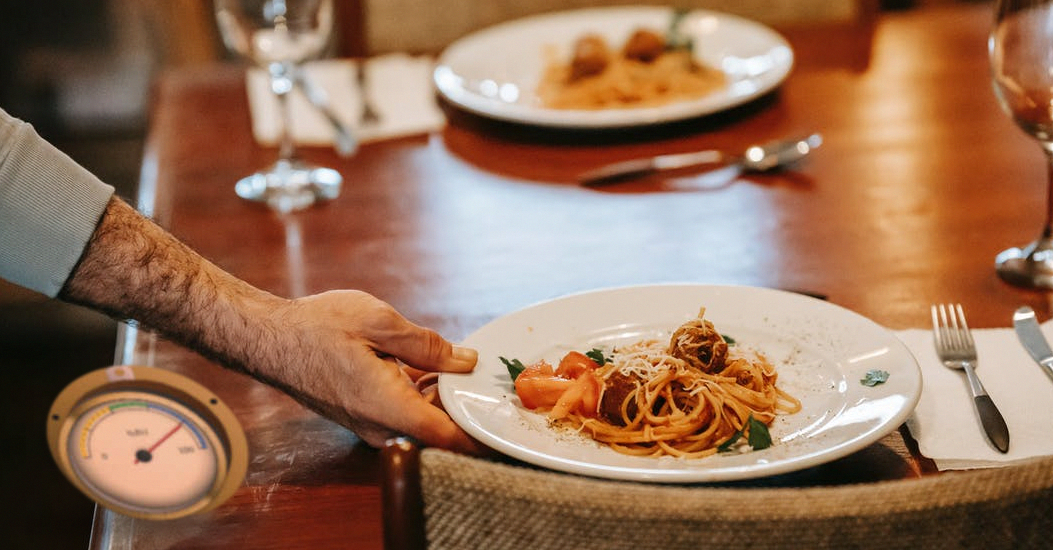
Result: 80 %
